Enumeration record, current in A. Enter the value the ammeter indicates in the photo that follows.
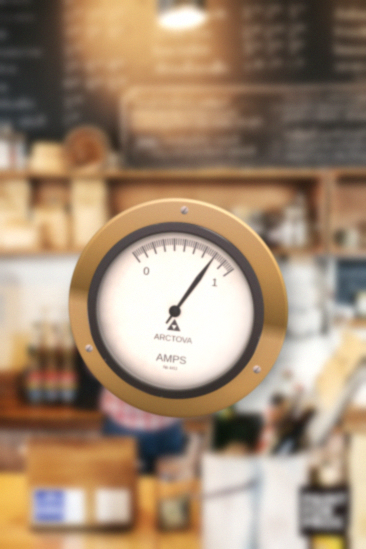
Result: 0.8 A
